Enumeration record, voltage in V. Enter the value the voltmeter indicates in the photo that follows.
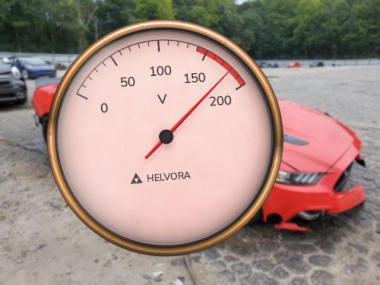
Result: 180 V
